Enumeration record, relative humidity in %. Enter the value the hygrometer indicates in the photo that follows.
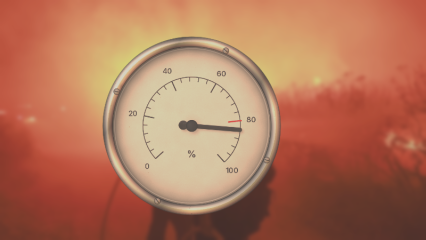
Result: 84 %
